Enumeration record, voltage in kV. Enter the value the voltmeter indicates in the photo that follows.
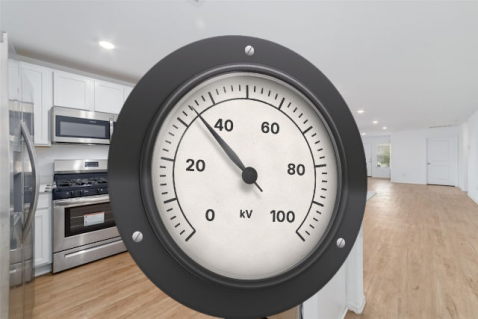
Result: 34 kV
